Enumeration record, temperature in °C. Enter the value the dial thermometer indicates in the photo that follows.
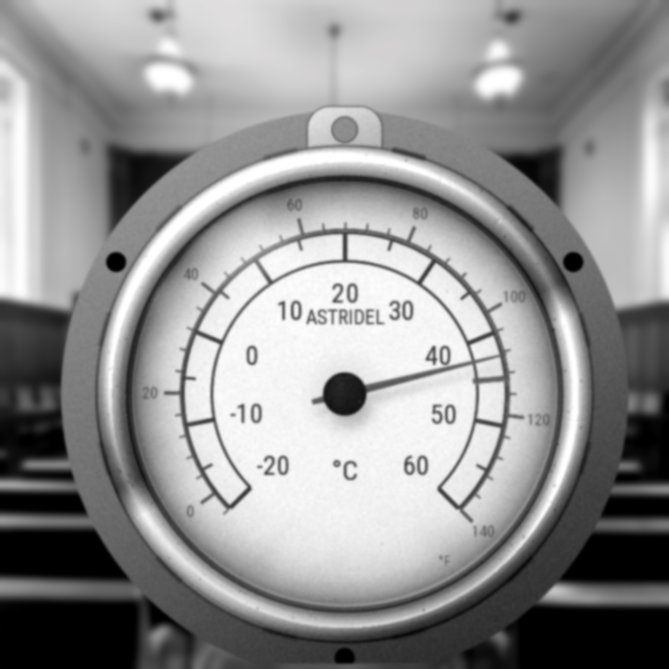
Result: 42.5 °C
